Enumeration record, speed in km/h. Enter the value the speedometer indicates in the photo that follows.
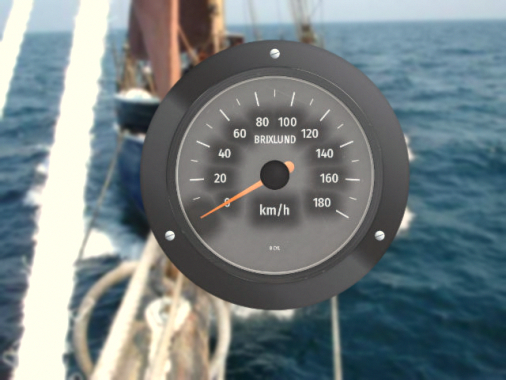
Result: 0 km/h
